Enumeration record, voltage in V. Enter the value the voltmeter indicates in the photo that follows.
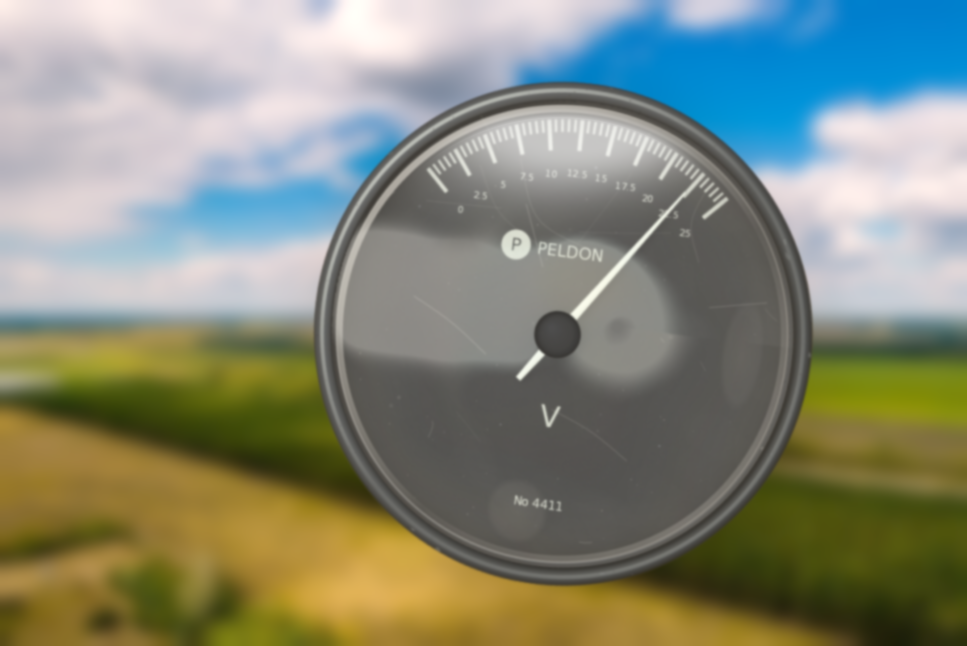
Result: 22.5 V
